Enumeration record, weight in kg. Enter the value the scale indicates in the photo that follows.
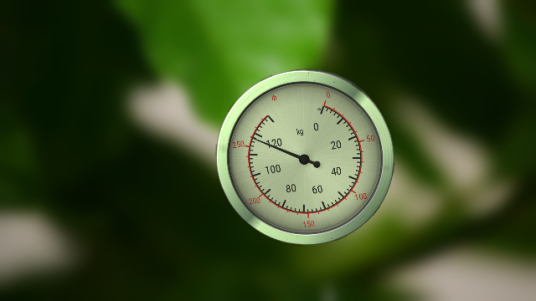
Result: 118 kg
